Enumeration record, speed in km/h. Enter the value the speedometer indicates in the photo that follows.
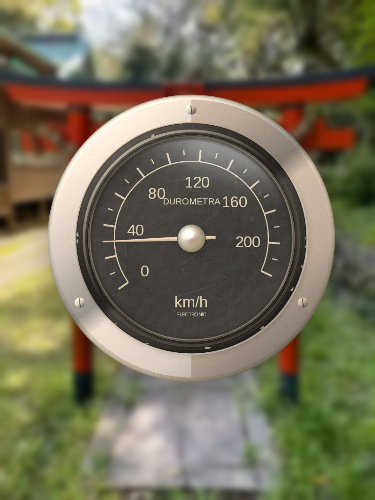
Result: 30 km/h
